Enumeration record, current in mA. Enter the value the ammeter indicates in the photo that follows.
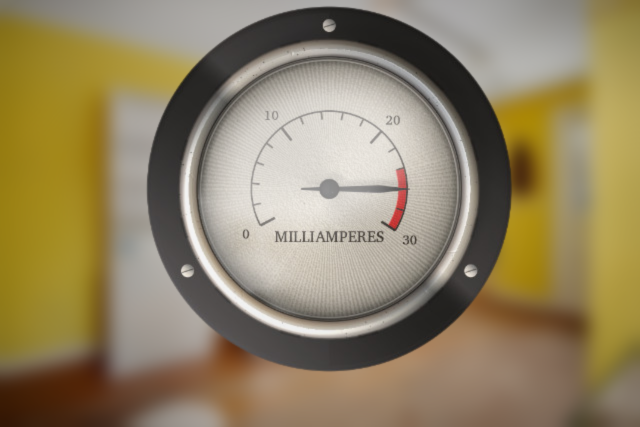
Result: 26 mA
